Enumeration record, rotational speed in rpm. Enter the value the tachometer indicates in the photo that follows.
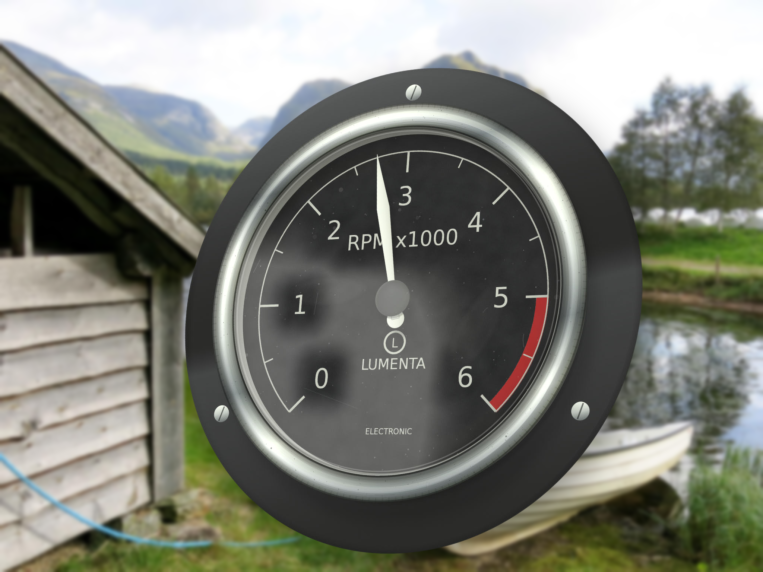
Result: 2750 rpm
